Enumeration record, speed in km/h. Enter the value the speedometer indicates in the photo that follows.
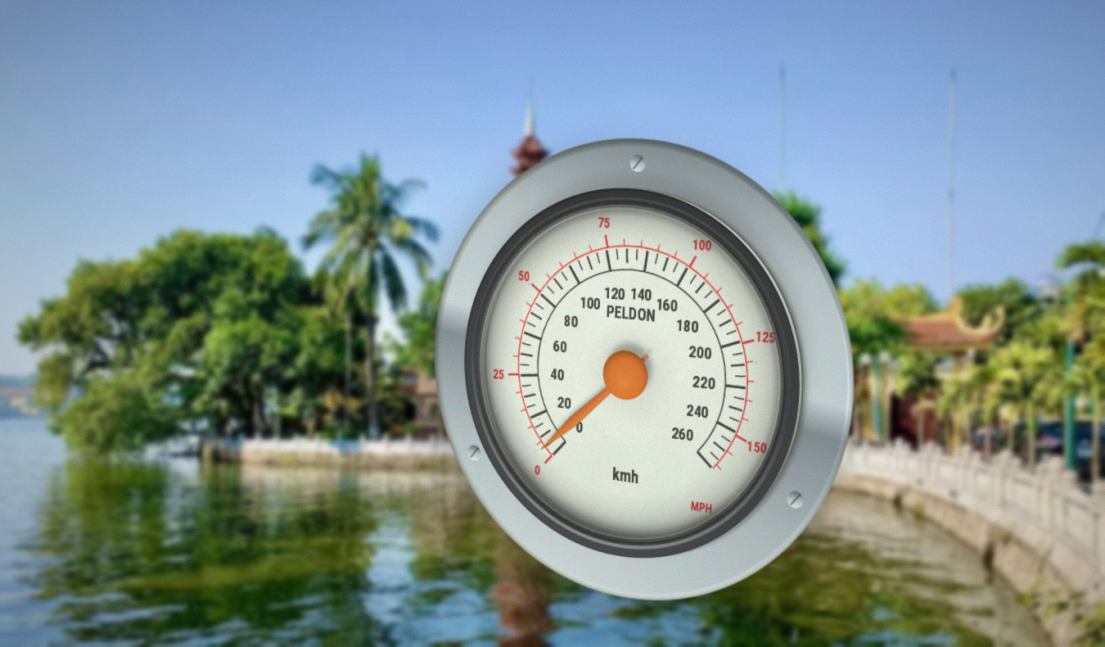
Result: 5 km/h
